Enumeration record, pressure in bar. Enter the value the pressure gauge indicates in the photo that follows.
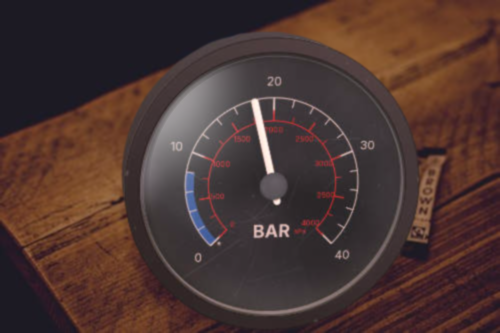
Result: 18 bar
